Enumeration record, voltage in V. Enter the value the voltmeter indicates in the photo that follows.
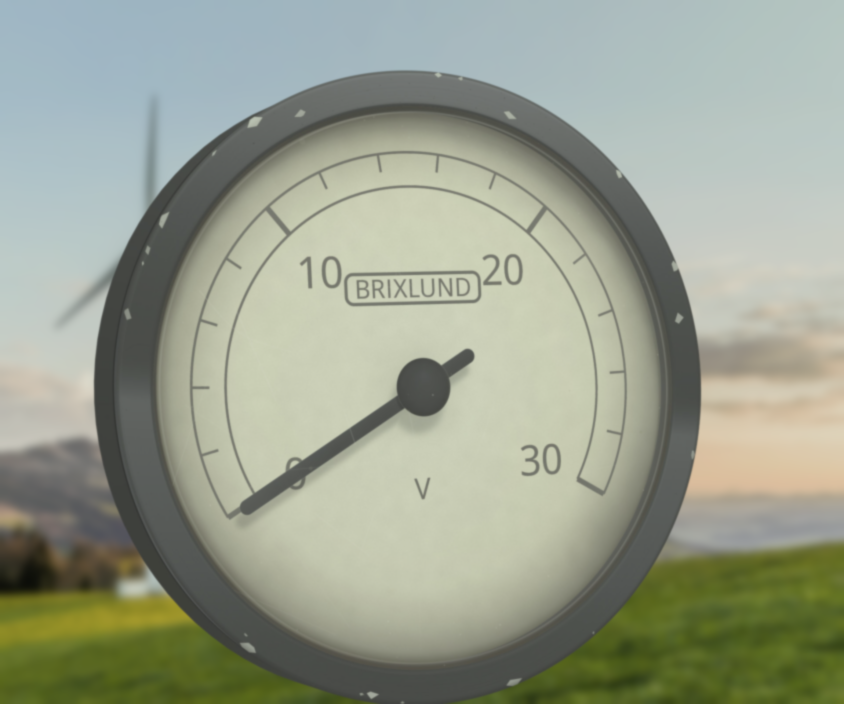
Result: 0 V
